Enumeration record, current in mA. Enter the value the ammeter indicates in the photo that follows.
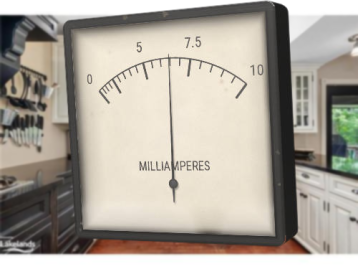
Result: 6.5 mA
